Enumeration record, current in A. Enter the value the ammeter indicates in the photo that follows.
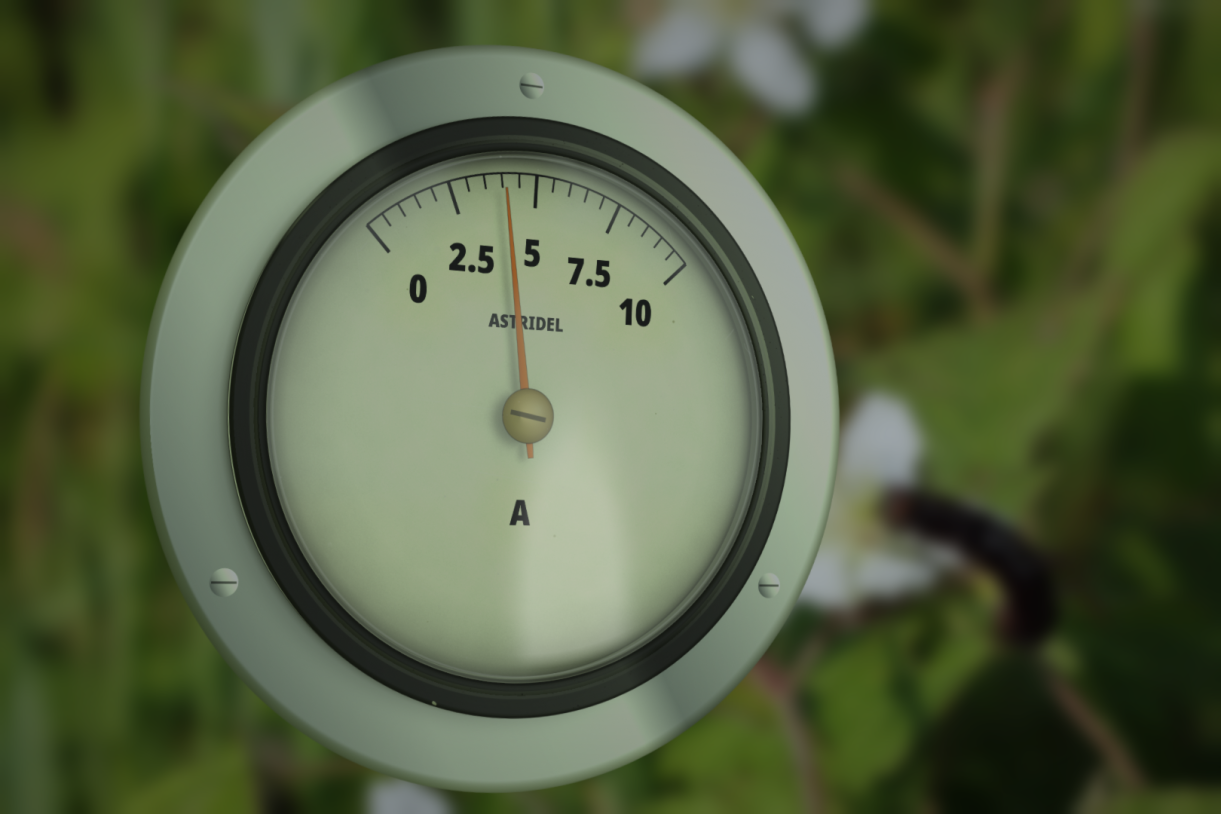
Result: 4 A
